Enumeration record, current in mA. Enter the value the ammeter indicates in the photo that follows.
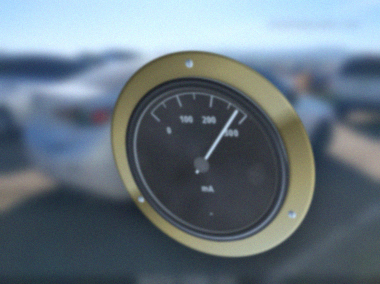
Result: 275 mA
